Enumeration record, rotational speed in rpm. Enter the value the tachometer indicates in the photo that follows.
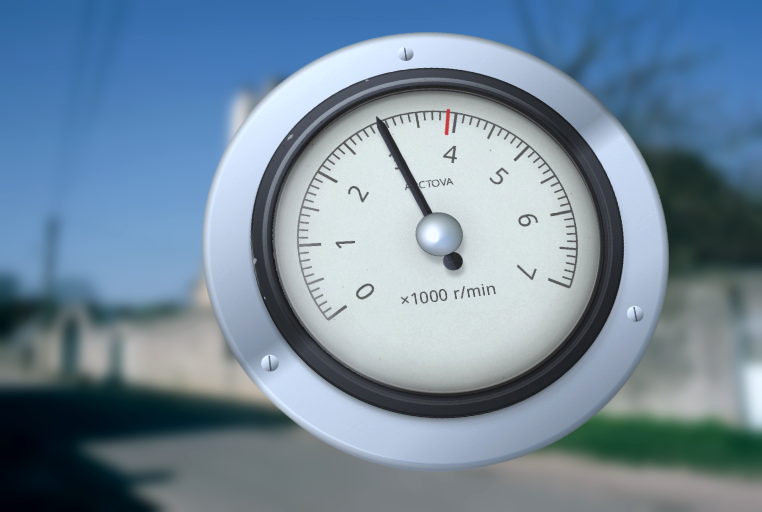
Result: 3000 rpm
